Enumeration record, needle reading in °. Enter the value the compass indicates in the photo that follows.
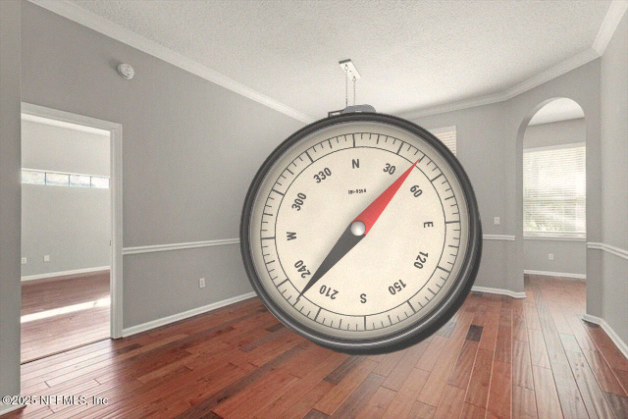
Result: 45 °
